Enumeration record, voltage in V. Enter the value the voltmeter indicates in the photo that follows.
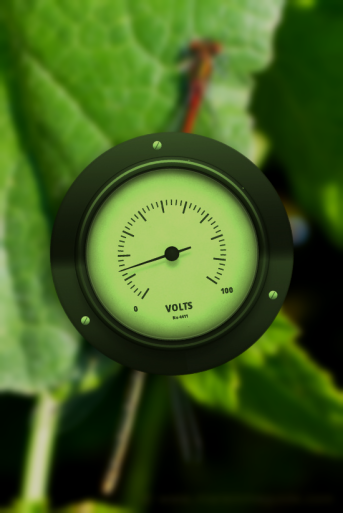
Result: 14 V
